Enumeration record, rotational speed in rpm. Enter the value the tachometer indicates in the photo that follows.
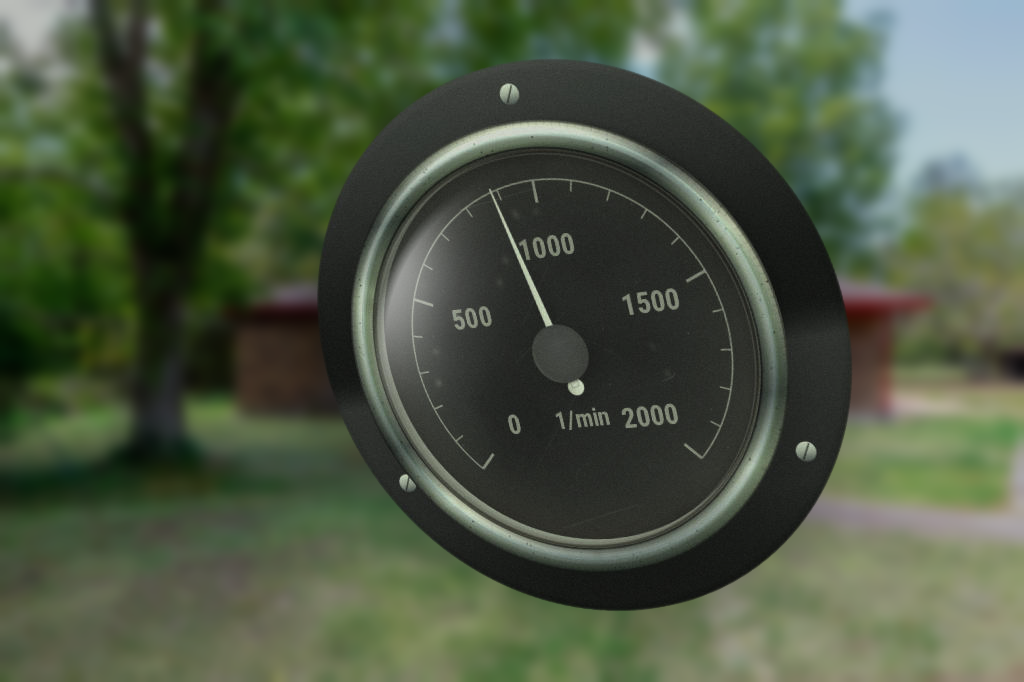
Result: 900 rpm
